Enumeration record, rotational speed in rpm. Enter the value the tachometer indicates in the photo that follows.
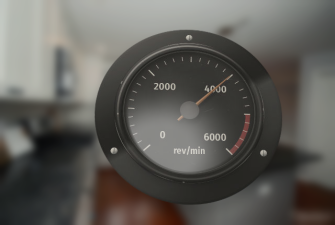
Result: 4000 rpm
